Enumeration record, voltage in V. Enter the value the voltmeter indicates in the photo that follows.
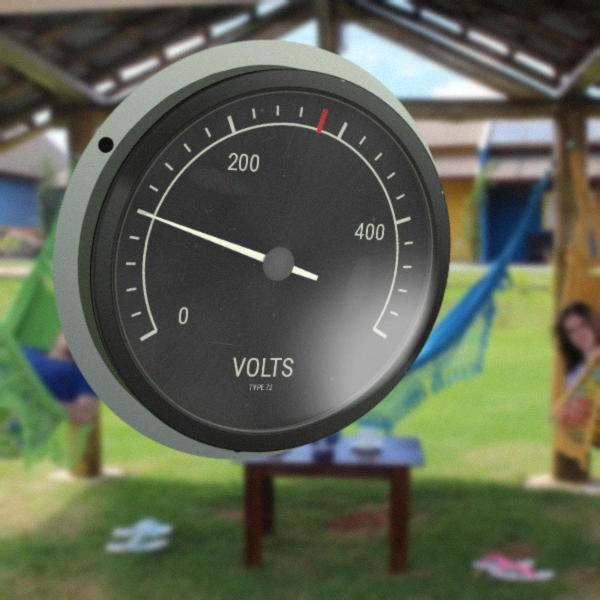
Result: 100 V
